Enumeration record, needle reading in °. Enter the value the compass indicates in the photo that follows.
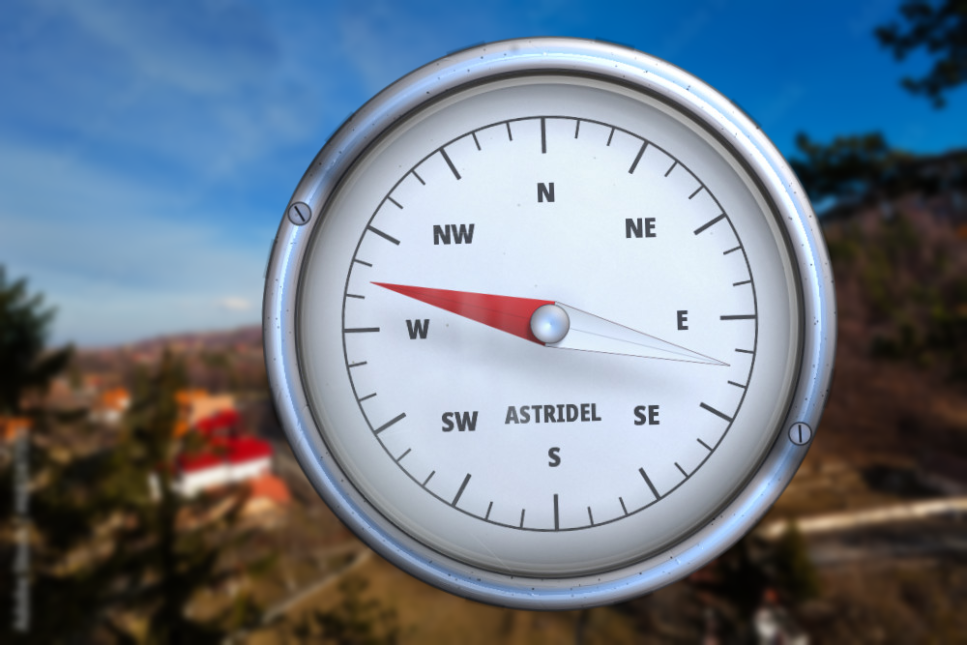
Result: 285 °
